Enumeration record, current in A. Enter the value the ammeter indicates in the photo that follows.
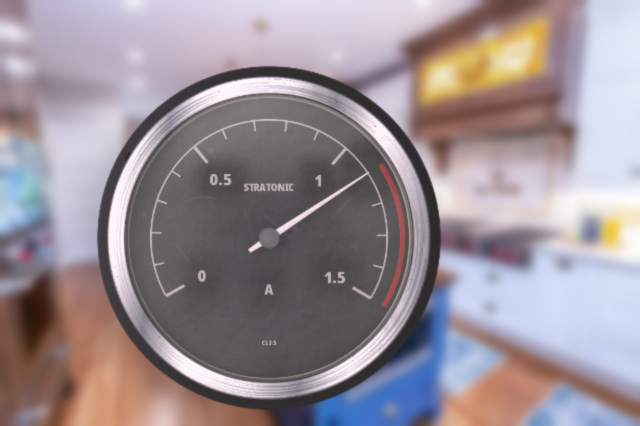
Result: 1.1 A
